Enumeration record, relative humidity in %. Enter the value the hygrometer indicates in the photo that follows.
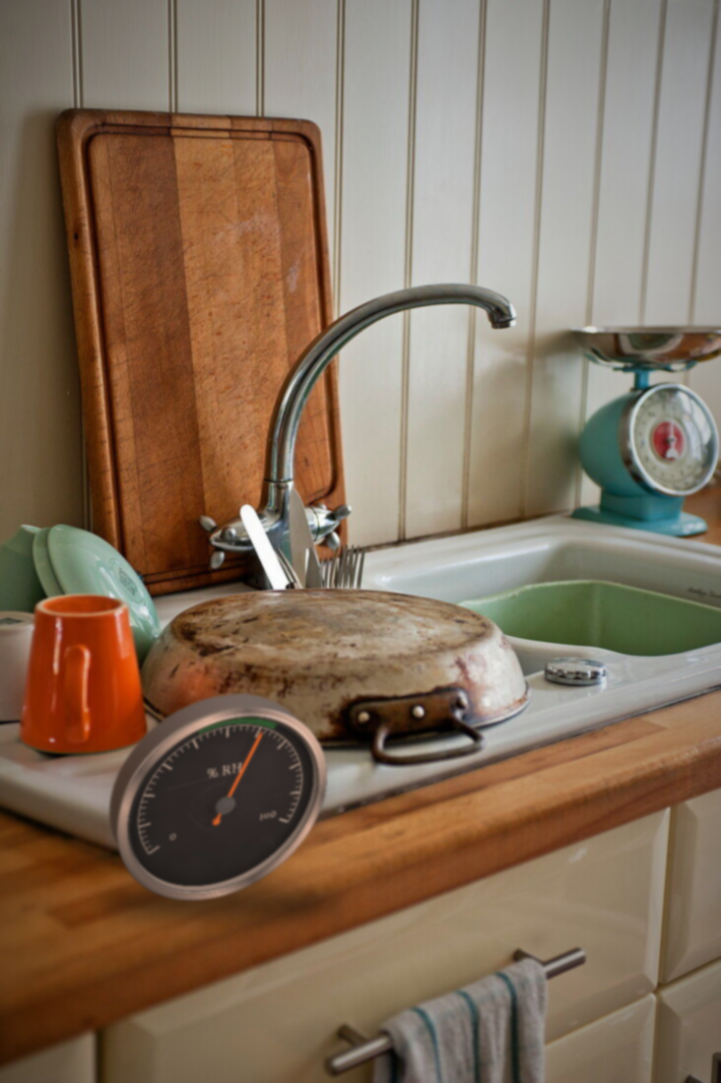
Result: 60 %
